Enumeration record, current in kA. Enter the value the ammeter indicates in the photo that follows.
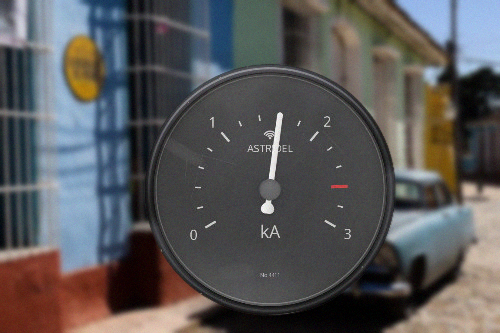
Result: 1.6 kA
